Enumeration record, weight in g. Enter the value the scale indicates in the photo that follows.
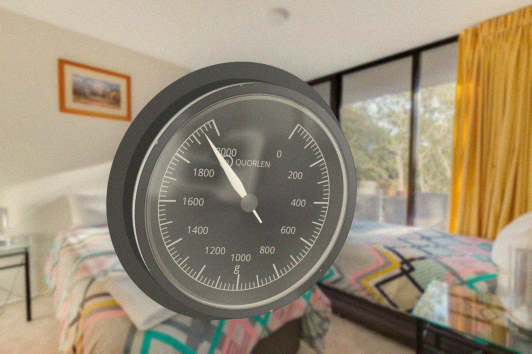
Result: 1940 g
